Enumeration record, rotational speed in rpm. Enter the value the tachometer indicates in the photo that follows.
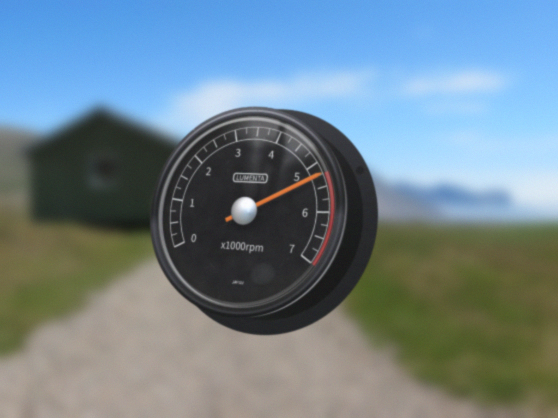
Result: 5250 rpm
